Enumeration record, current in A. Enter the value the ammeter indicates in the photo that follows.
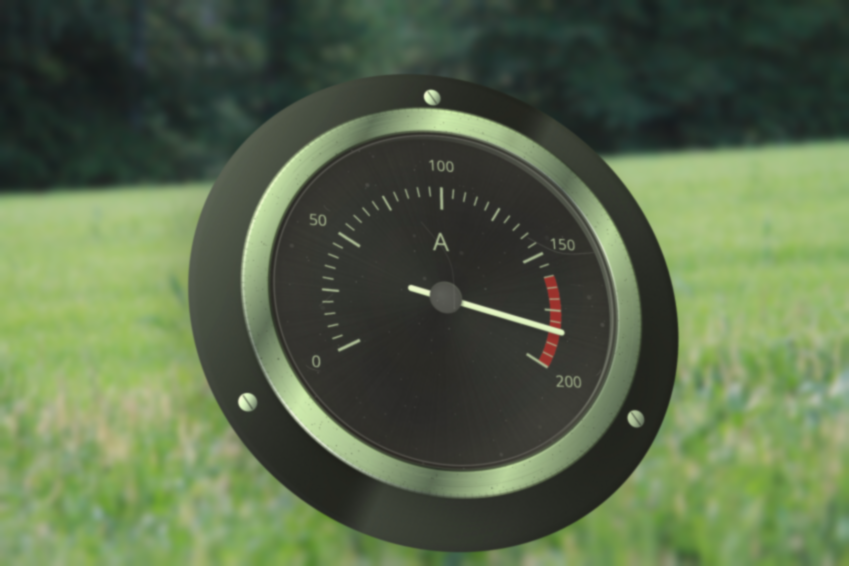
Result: 185 A
